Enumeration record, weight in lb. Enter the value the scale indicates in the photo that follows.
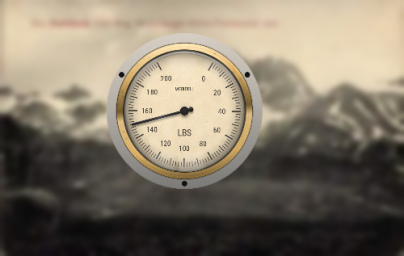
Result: 150 lb
